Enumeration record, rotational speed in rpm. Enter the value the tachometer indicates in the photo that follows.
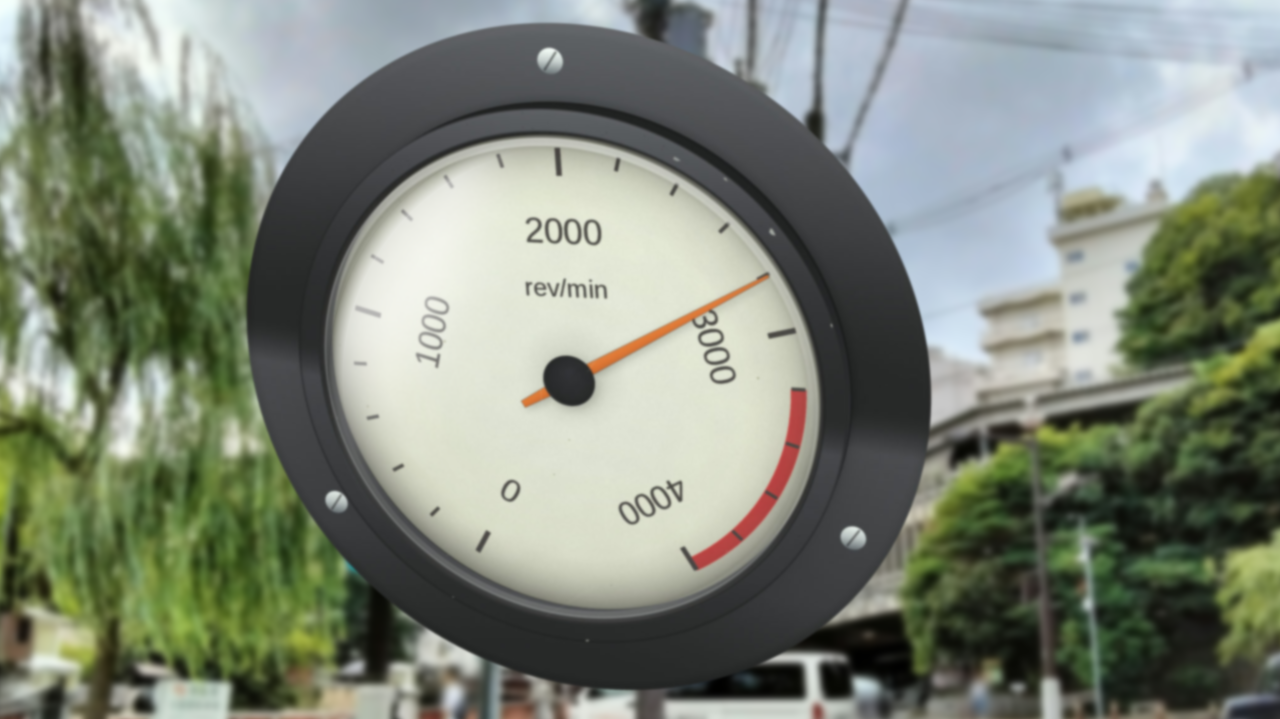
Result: 2800 rpm
